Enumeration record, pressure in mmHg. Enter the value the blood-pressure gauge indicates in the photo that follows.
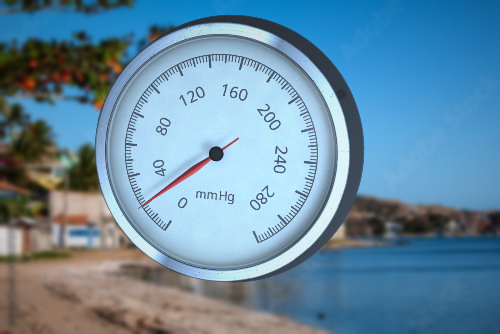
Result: 20 mmHg
